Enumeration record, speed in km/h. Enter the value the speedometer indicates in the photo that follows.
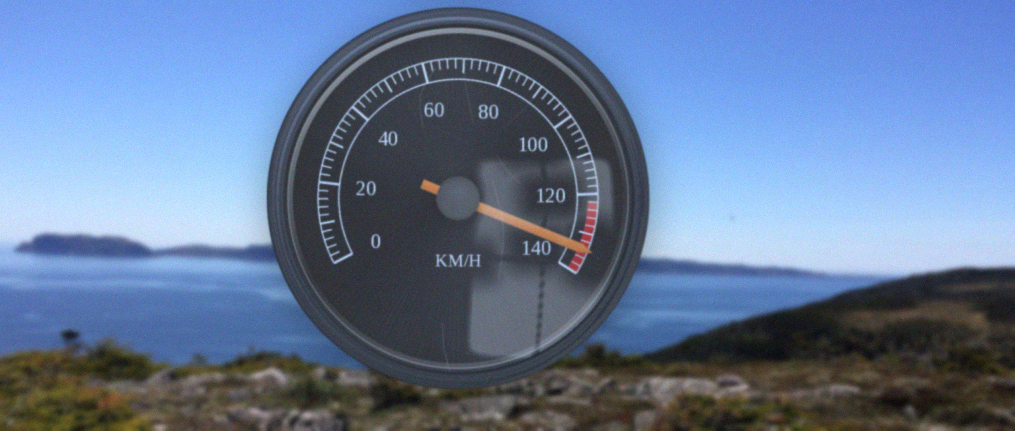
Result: 134 km/h
